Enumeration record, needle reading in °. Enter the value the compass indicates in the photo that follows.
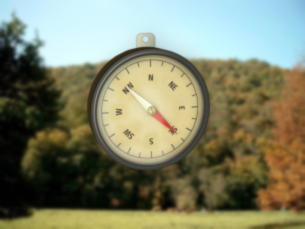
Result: 135 °
